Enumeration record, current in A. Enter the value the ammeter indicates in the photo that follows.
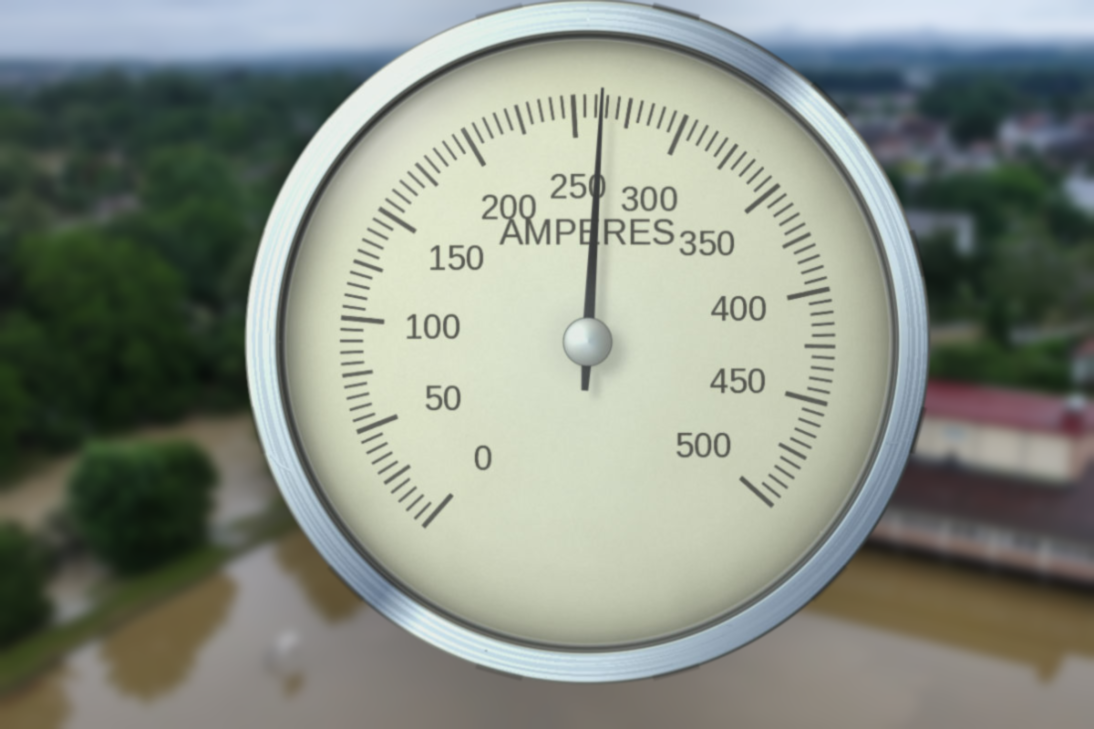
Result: 262.5 A
